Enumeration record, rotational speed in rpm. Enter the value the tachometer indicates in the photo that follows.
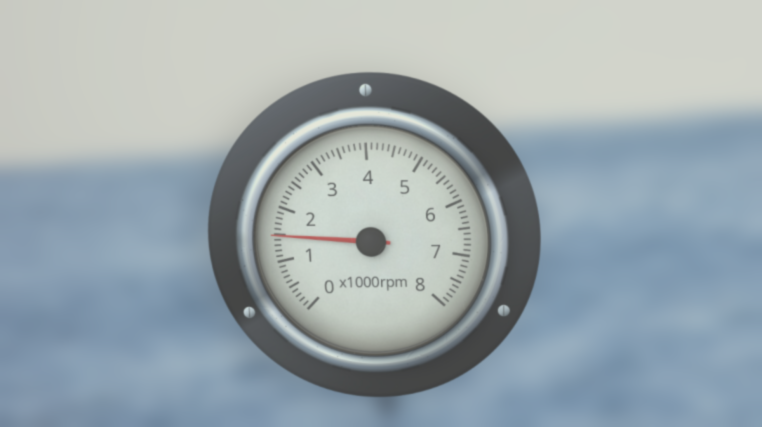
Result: 1500 rpm
